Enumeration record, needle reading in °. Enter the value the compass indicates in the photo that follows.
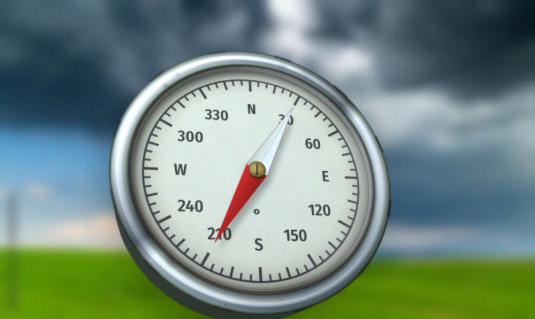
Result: 210 °
